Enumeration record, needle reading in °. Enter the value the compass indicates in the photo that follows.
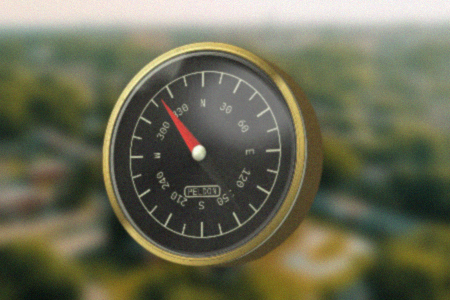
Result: 322.5 °
